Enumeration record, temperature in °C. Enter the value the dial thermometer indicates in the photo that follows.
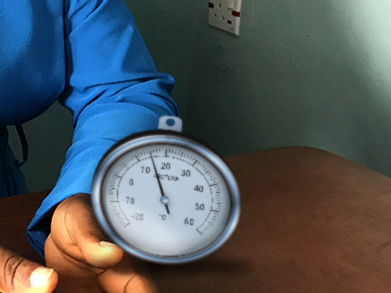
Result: 15 °C
